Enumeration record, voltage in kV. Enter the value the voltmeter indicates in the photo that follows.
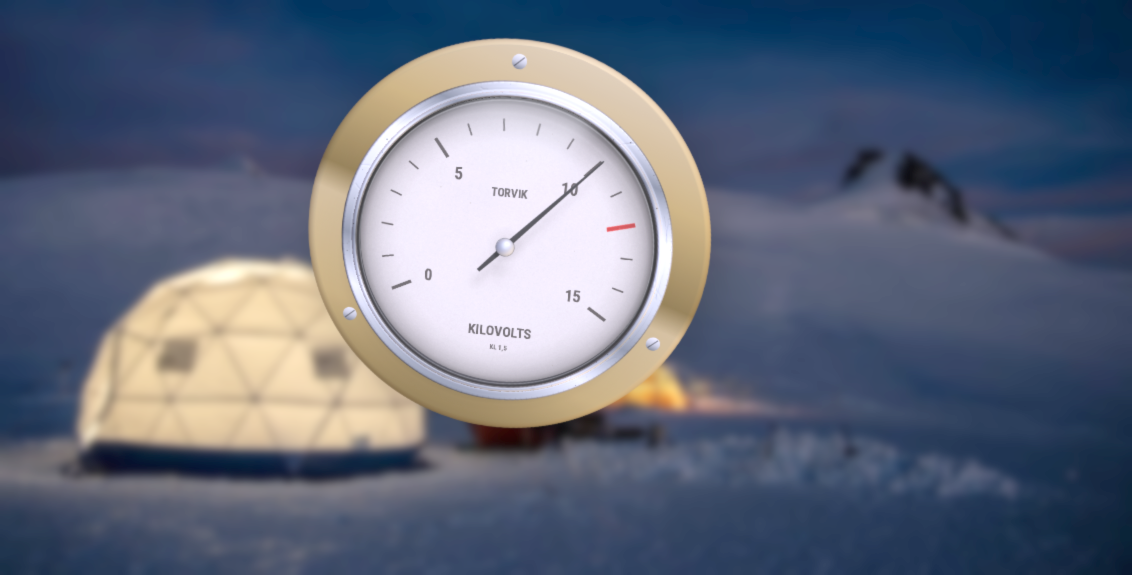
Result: 10 kV
